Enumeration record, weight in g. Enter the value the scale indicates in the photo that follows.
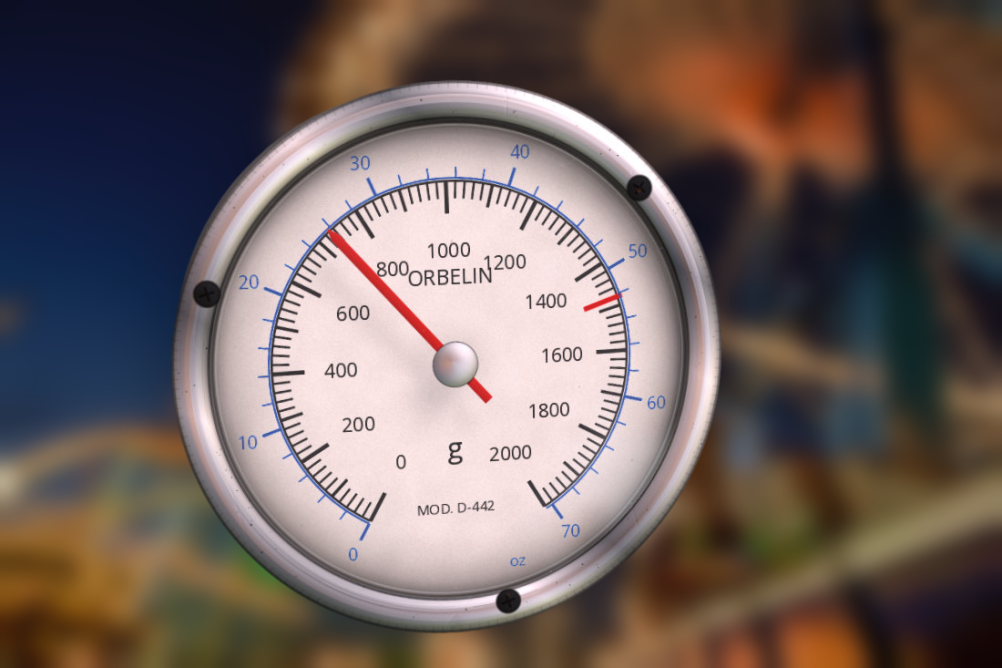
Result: 730 g
